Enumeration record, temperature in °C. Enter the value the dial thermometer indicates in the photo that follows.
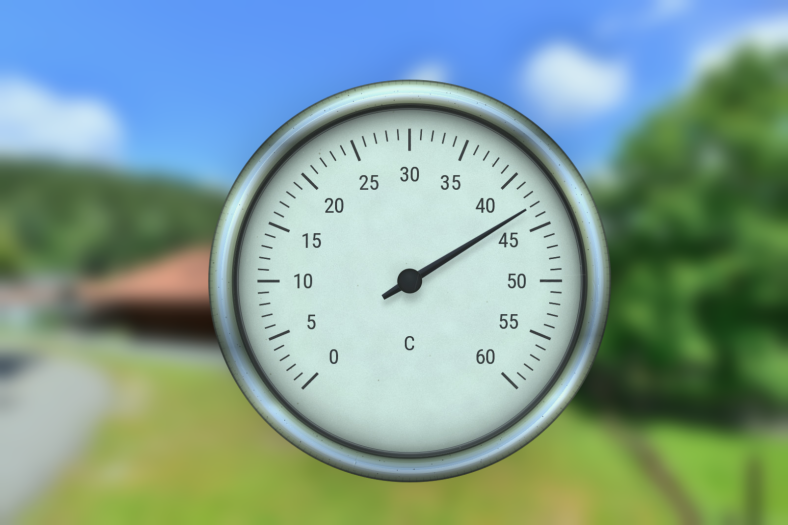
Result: 43 °C
